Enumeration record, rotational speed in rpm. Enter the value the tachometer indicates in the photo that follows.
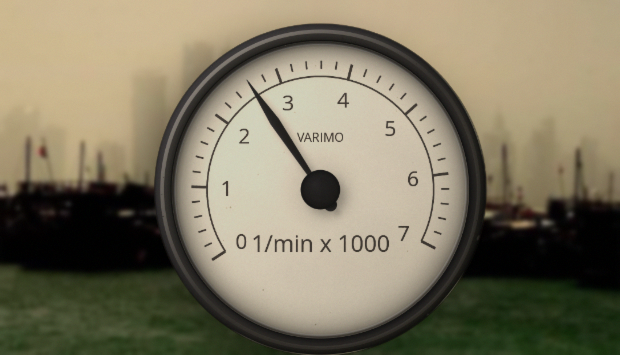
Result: 2600 rpm
